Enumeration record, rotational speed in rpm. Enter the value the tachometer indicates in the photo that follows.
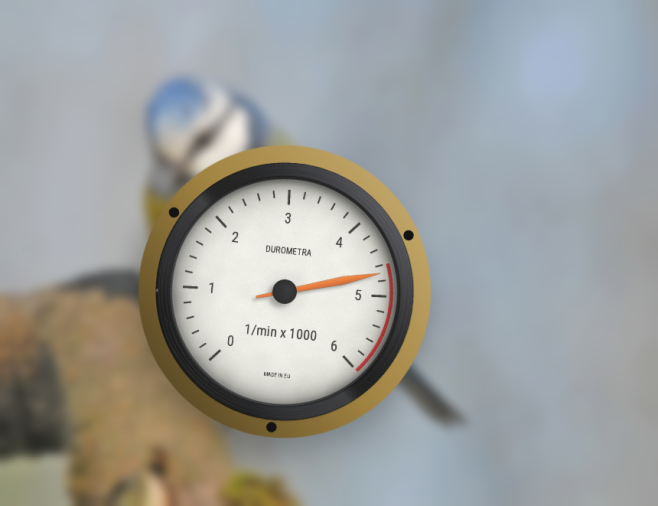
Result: 4700 rpm
